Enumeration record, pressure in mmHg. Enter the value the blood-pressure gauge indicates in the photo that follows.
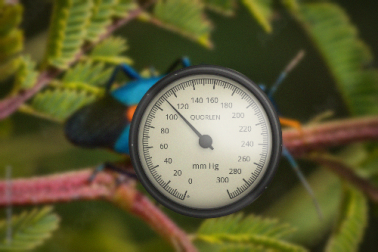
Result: 110 mmHg
